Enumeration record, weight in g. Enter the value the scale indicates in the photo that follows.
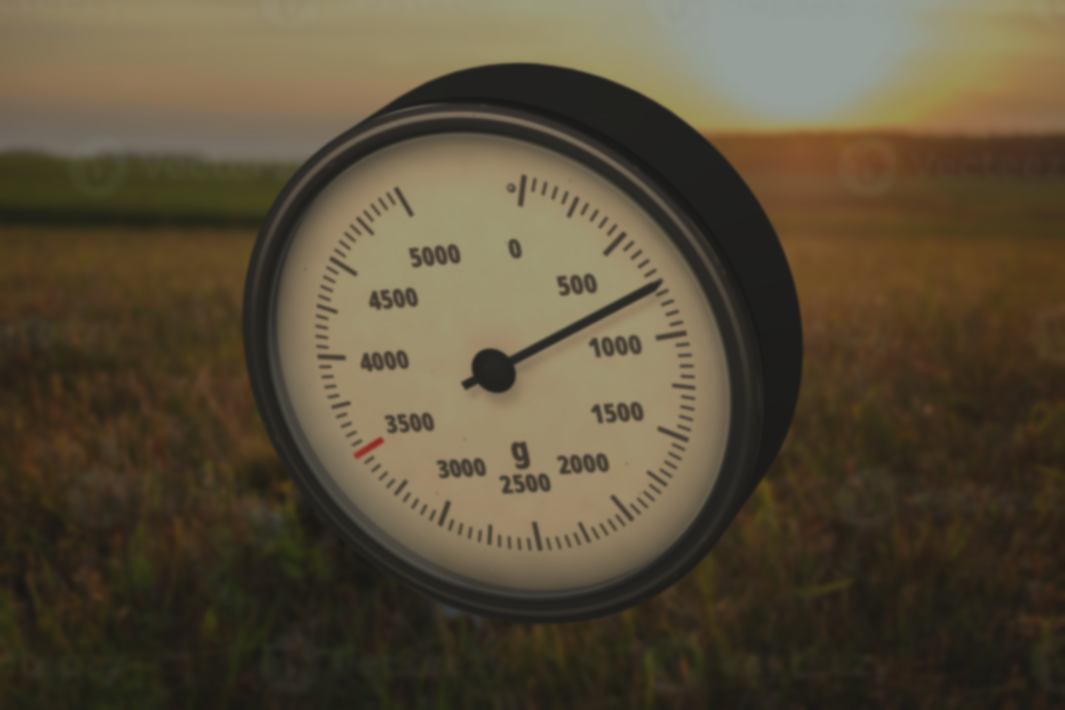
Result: 750 g
